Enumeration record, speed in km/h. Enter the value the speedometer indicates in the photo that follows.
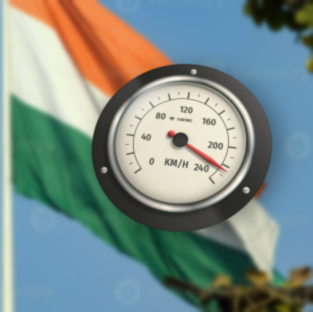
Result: 225 km/h
